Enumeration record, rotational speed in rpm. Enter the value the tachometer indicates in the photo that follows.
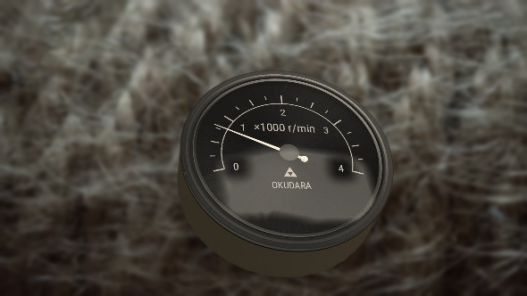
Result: 750 rpm
